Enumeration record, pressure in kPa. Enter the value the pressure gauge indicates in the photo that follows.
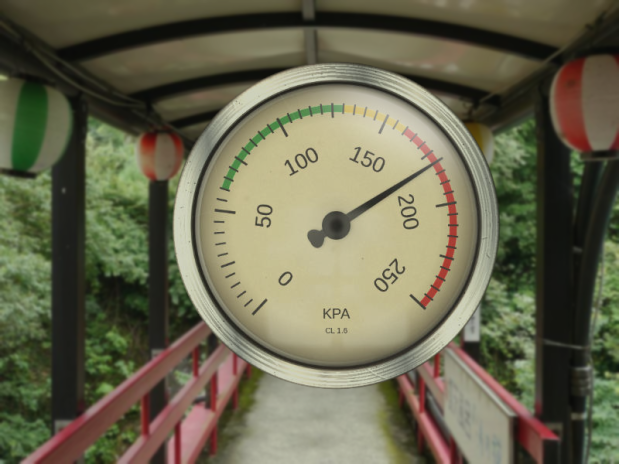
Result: 180 kPa
